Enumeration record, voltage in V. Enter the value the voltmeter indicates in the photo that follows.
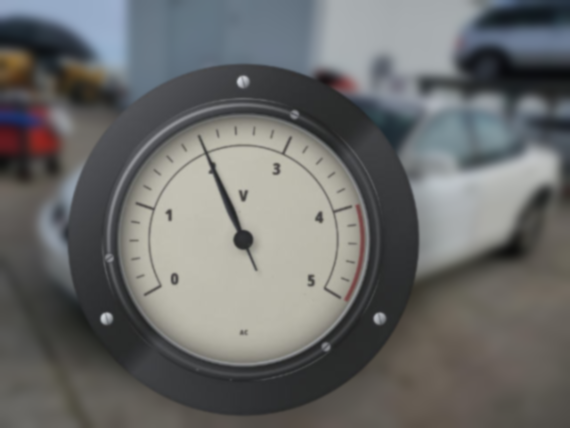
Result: 2 V
